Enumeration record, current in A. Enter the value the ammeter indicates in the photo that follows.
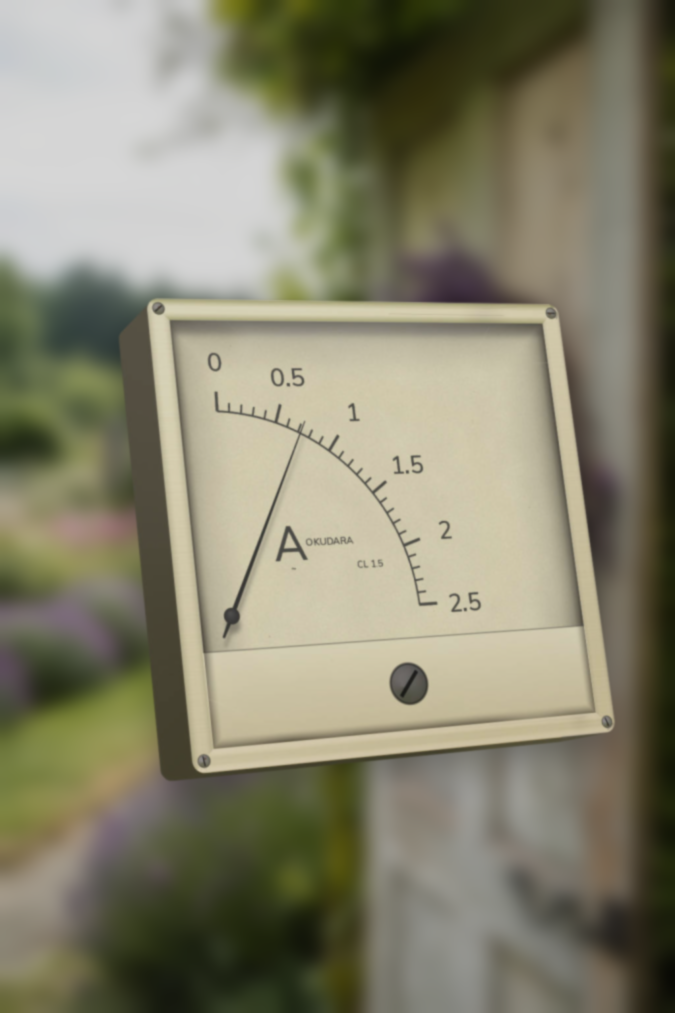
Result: 0.7 A
